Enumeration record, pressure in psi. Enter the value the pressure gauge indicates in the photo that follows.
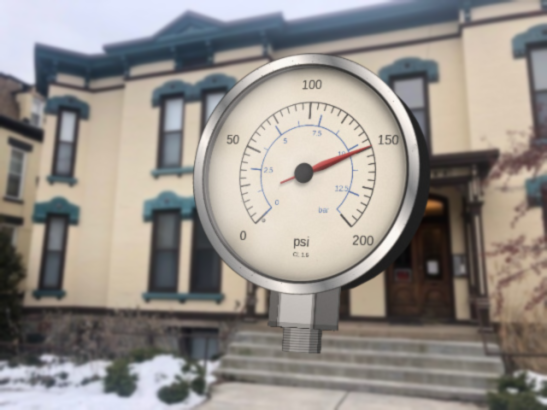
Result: 150 psi
